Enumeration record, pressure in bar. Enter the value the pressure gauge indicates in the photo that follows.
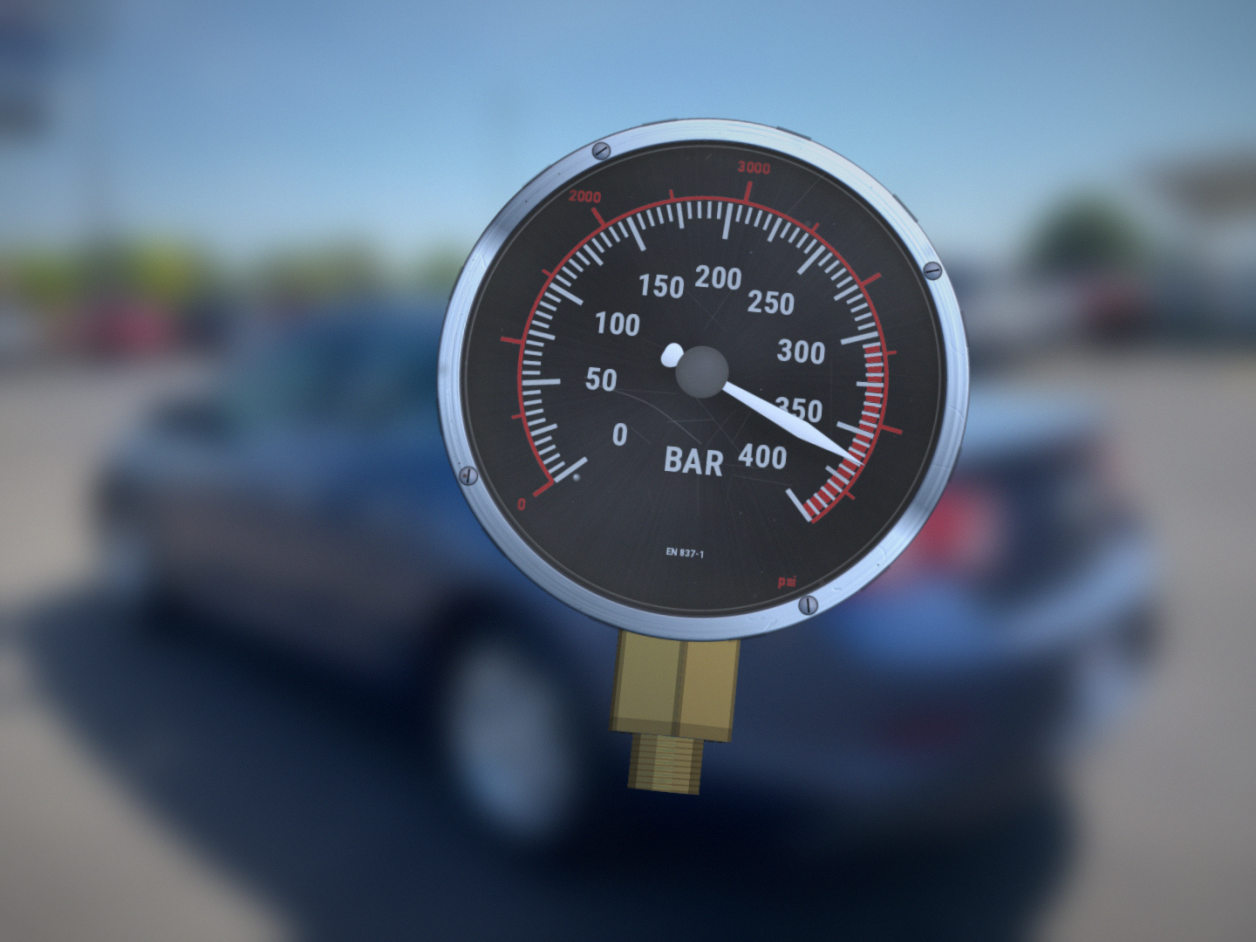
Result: 365 bar
